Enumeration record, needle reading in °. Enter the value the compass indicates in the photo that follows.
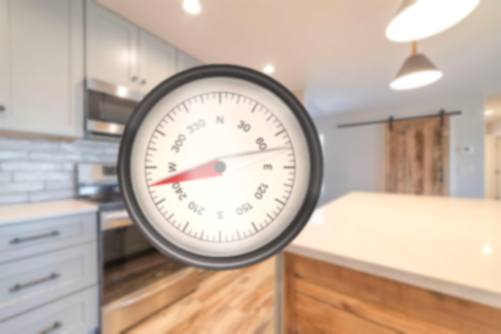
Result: 255 °
